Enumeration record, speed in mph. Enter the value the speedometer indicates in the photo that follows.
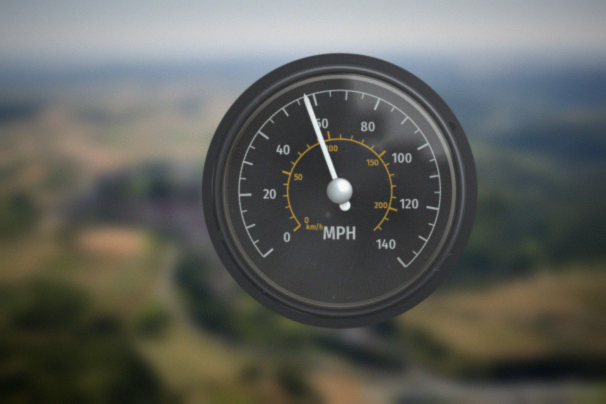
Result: 57.5 mph
